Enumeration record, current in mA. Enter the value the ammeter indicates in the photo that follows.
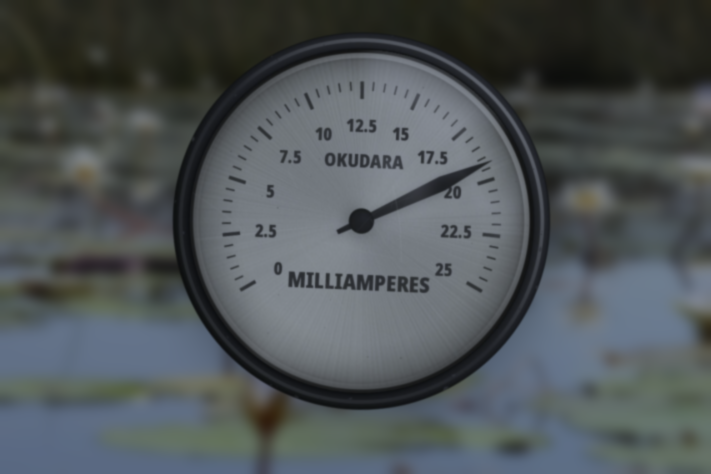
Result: 19.25 mA
